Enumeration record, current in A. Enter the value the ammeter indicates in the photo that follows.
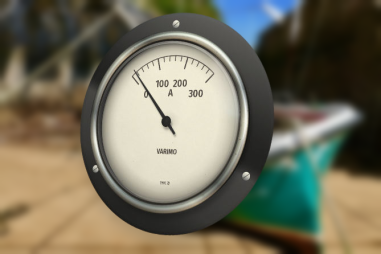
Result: 20 A
